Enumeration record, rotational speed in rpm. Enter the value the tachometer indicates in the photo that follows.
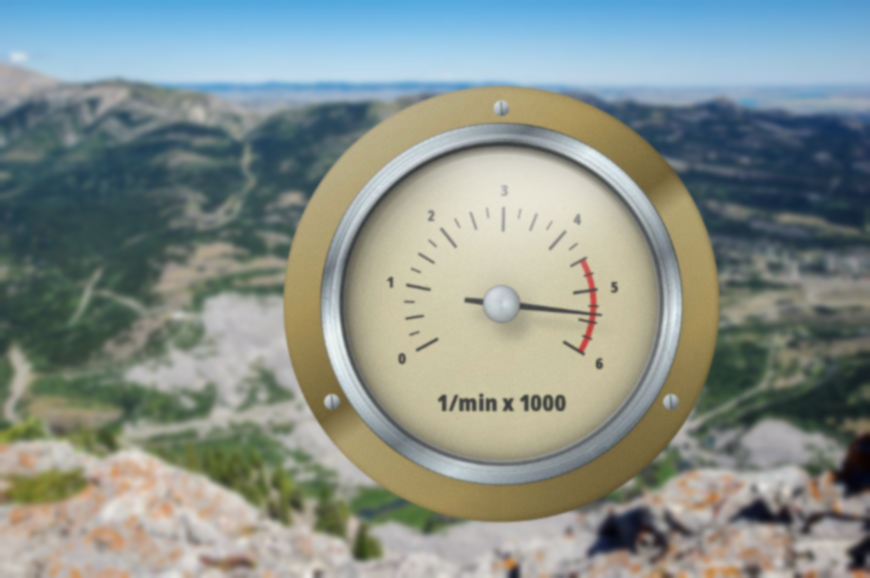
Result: 5375 rpm
